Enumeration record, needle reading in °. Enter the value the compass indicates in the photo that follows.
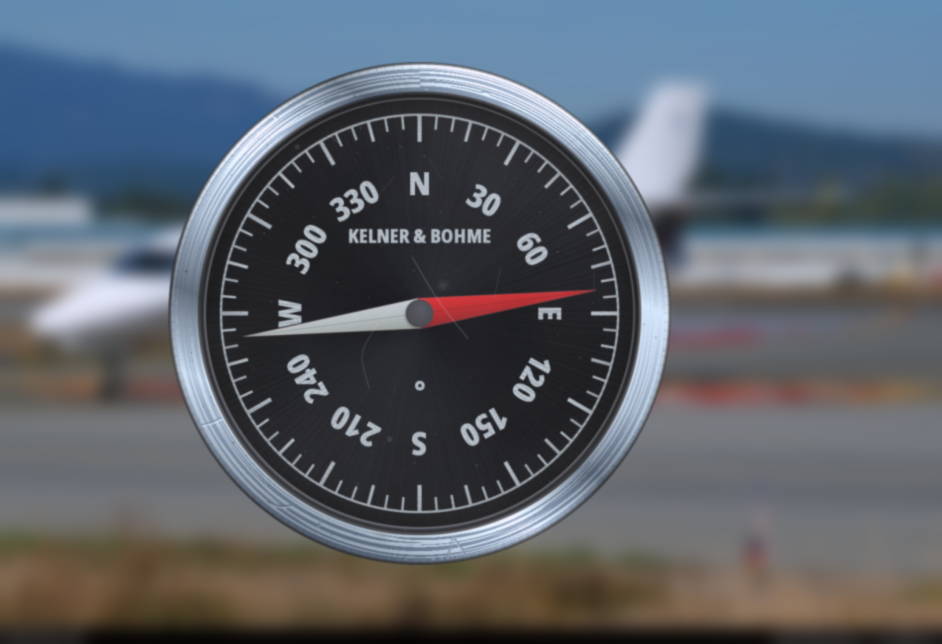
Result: 82.5 °
